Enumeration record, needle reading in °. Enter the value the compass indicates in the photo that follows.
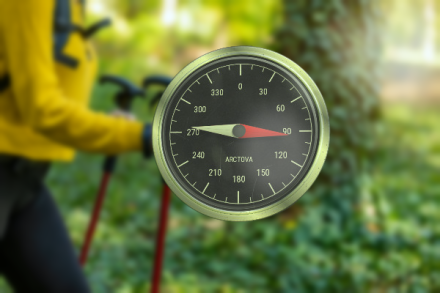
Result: 95 °
